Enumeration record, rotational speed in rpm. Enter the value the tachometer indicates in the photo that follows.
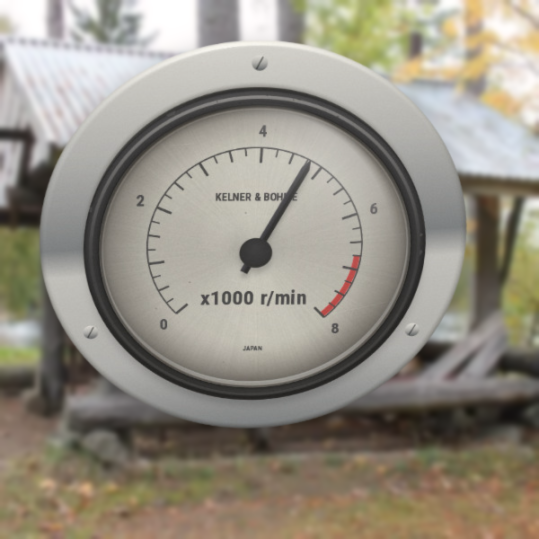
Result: 4750 rpm
